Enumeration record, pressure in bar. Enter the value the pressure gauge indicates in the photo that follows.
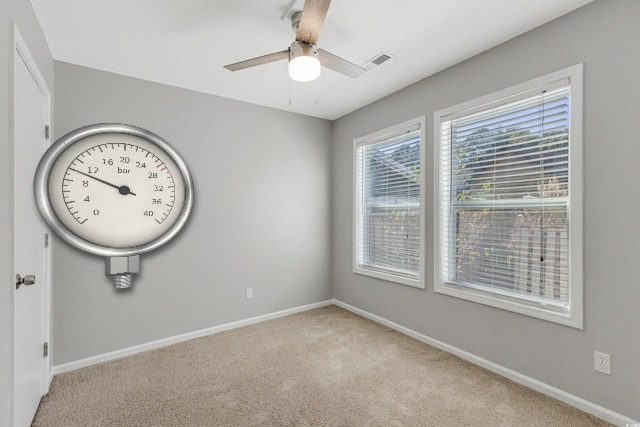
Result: 10 bar
